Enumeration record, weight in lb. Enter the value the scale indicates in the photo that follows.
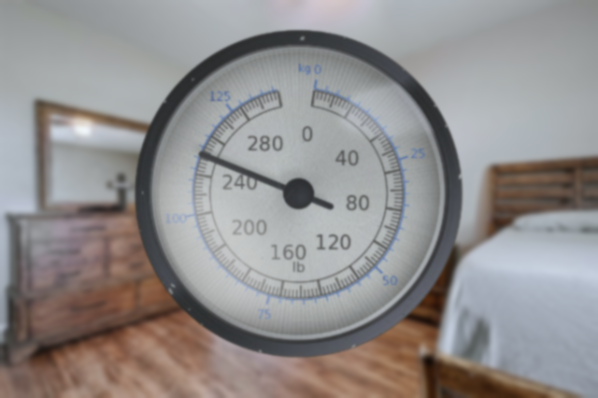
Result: 250 lb
